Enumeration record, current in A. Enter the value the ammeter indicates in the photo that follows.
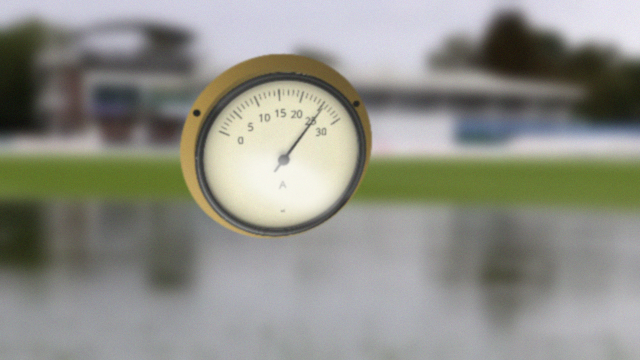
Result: 25 A
